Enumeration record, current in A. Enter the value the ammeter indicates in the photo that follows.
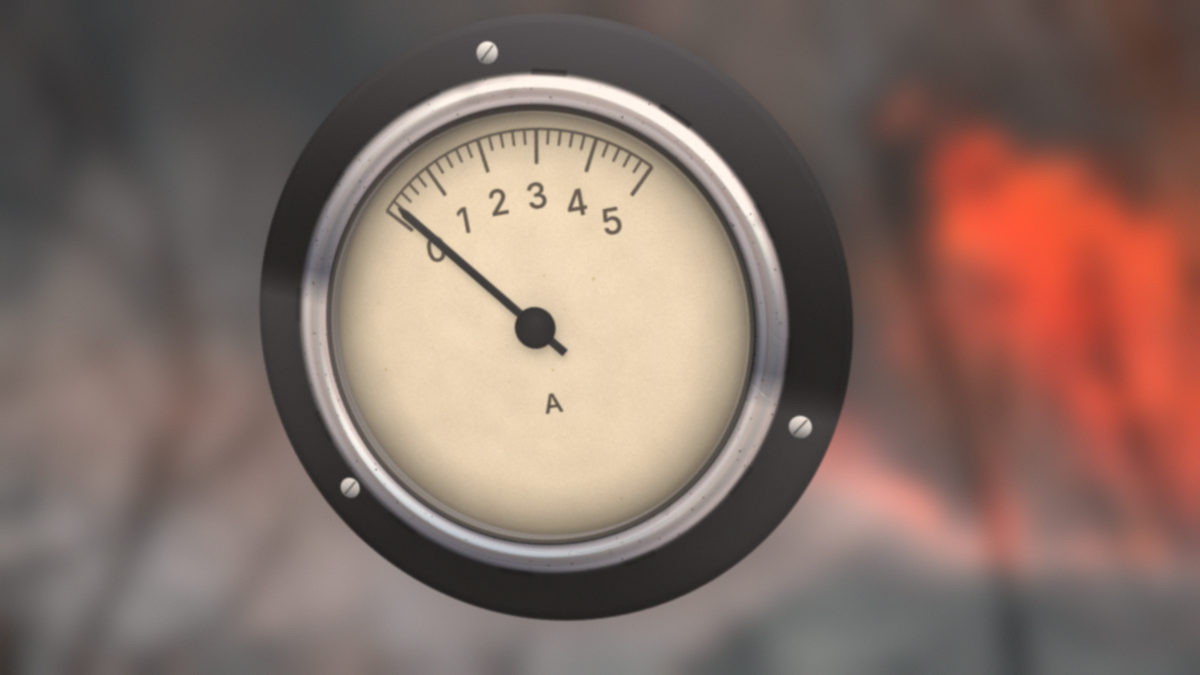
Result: 0.2 A
